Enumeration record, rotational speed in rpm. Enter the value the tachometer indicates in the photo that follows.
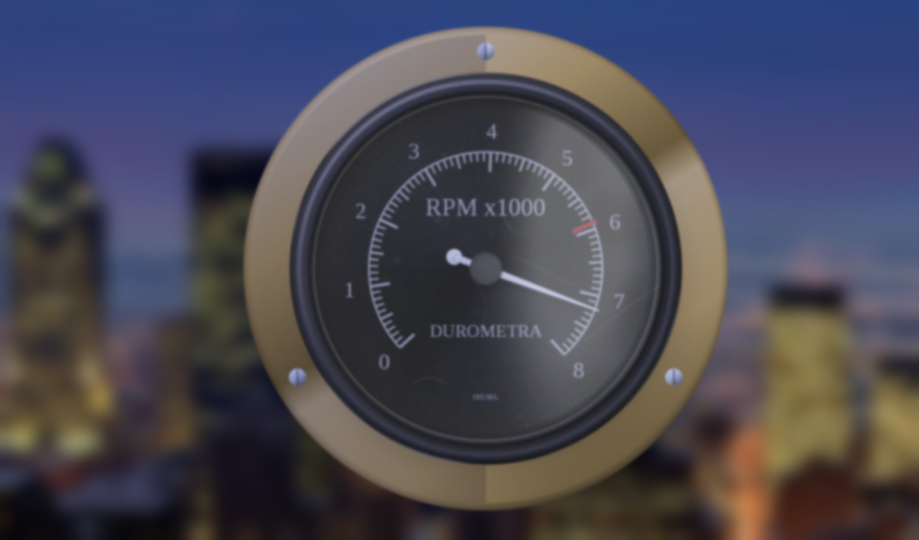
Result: 7200 rpm
